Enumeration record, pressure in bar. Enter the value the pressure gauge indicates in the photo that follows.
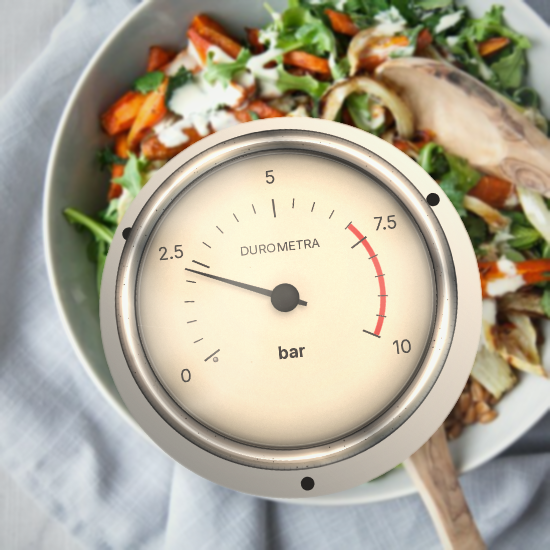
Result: 2.25 bar
